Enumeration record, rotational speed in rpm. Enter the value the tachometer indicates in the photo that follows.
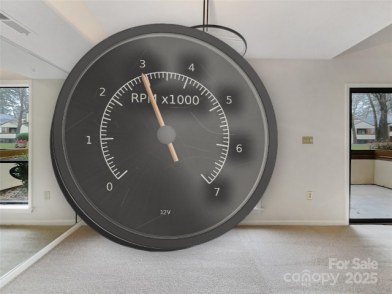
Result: 2900 rpm
